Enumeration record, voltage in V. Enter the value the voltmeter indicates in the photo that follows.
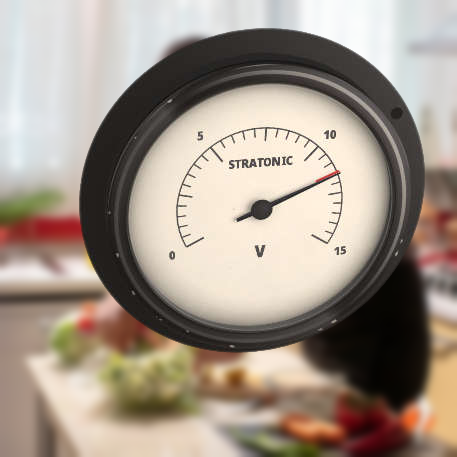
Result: 11.5 V
